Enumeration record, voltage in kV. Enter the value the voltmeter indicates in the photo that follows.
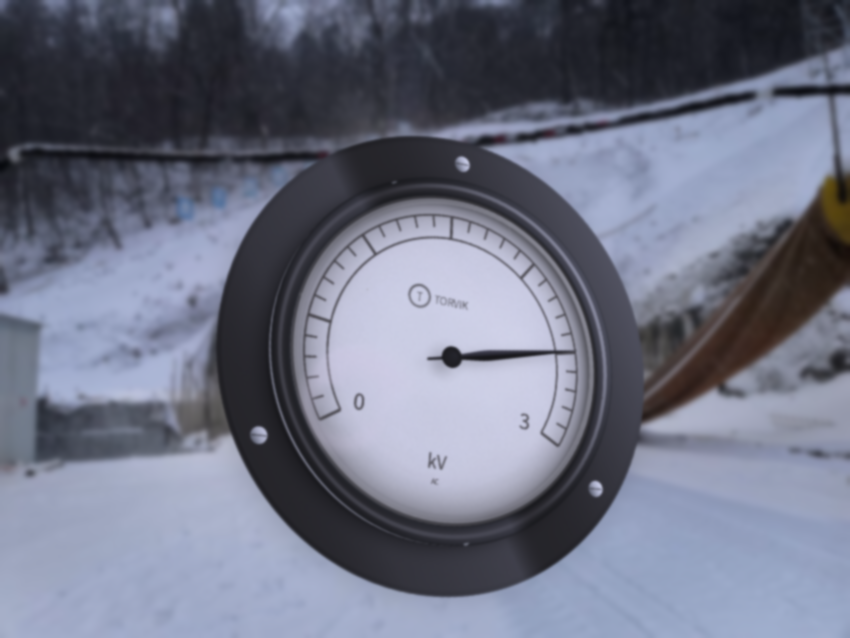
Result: 2.5 kV
